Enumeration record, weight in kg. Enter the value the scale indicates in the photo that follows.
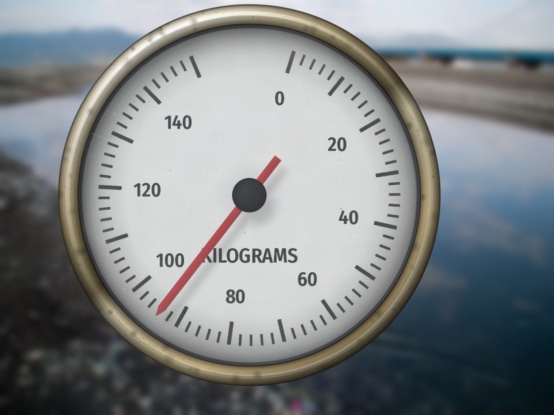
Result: 94 kg
